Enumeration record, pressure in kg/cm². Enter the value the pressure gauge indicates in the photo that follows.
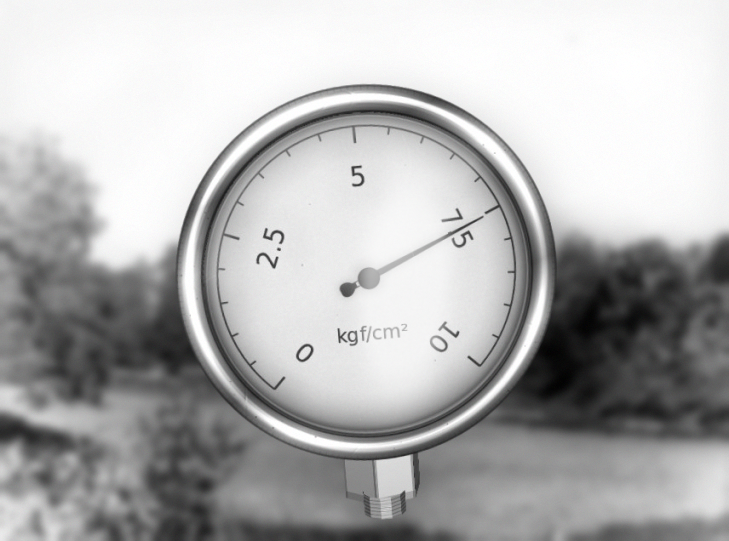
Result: 7.5 kg/cm²
